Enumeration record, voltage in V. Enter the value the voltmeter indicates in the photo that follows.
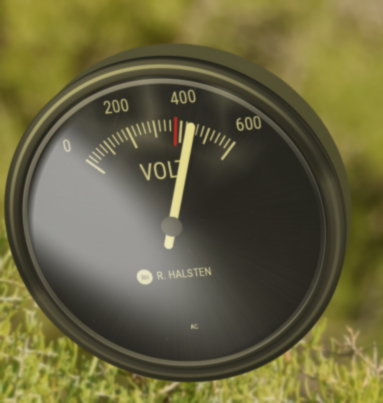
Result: 440 V
